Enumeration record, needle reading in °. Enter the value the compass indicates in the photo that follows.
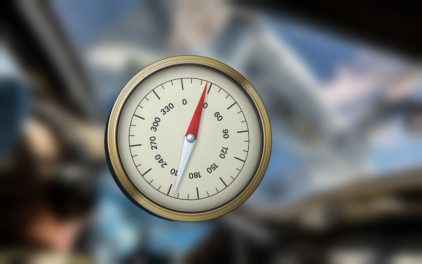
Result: 25 °
